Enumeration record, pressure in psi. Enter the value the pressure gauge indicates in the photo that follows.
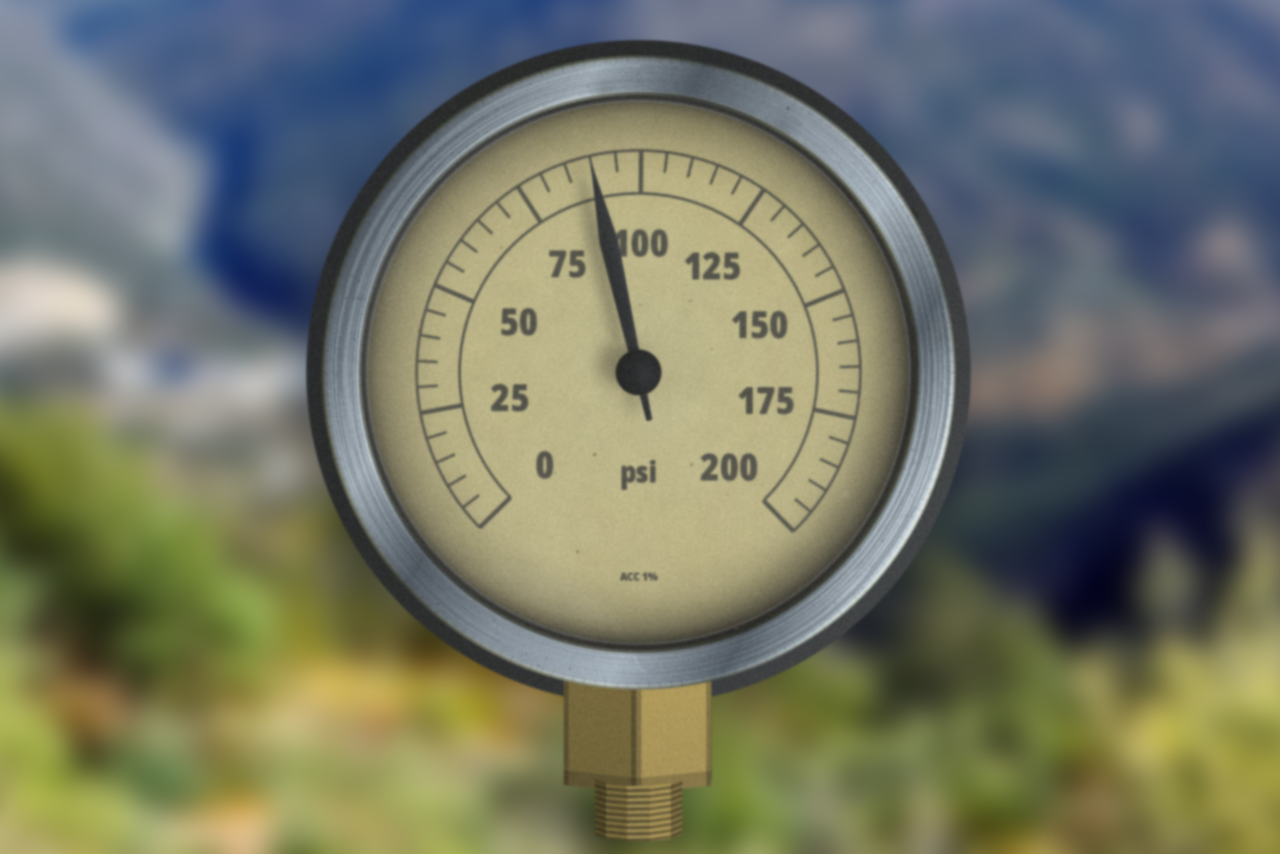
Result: 90 psi
